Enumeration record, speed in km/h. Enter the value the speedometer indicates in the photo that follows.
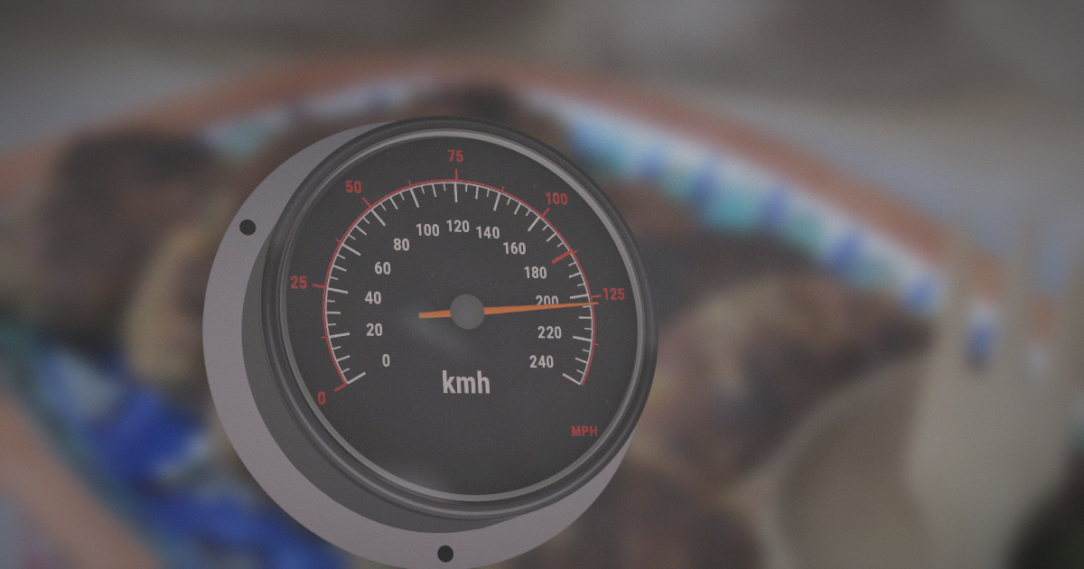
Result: 205 km/h
